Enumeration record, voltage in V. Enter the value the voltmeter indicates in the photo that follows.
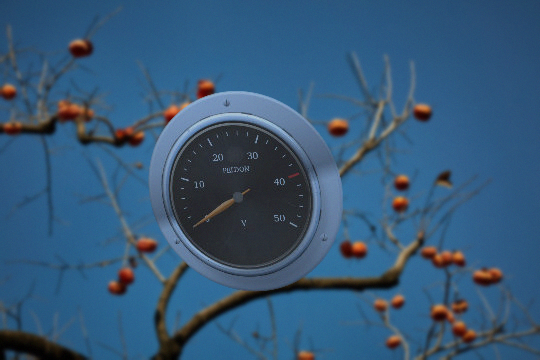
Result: 0 V
